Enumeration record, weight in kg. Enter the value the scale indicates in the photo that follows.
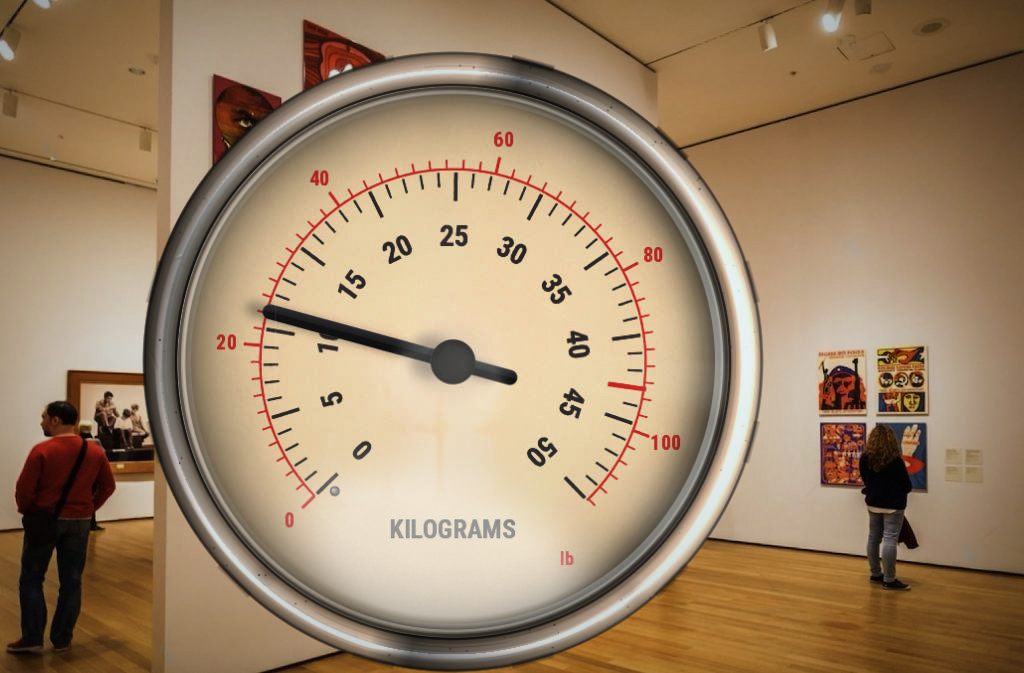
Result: 11 kg
